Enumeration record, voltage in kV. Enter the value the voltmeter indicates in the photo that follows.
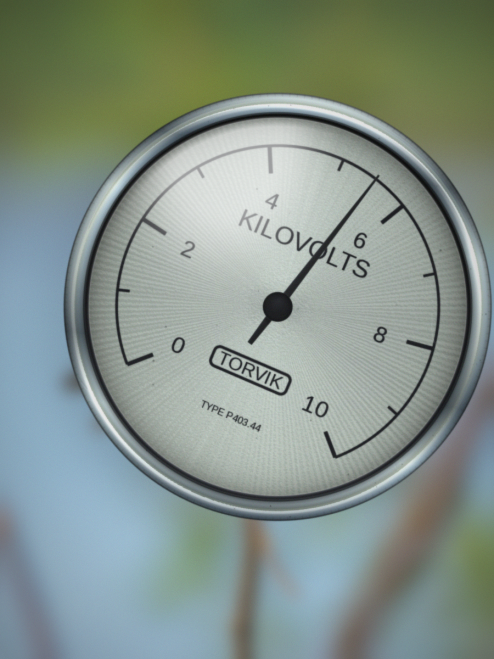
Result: 5.5 kV
